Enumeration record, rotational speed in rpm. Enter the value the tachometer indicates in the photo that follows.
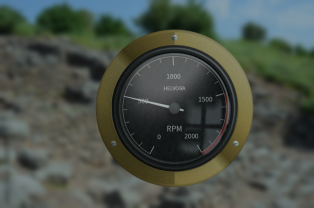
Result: 500 rpm
